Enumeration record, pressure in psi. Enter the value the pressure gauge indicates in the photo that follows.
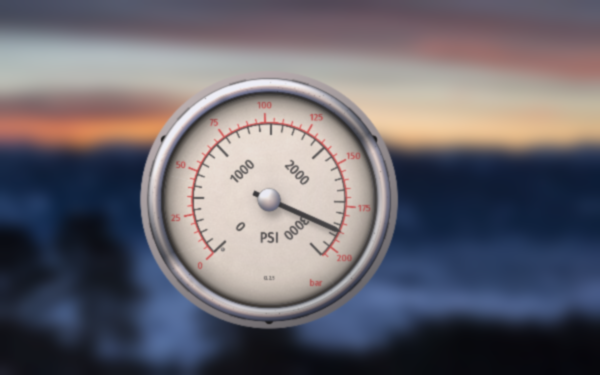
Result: 2750 psi
